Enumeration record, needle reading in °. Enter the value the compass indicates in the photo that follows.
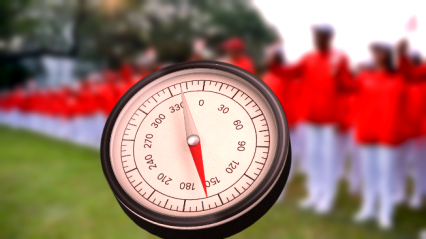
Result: 160 °
